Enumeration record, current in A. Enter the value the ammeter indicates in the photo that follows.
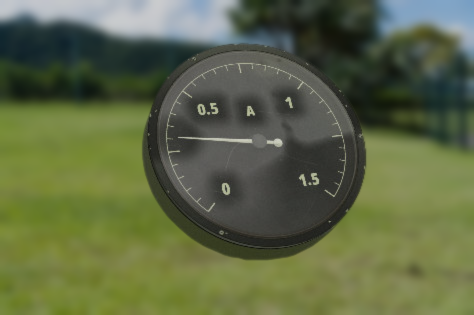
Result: 0.3 A
